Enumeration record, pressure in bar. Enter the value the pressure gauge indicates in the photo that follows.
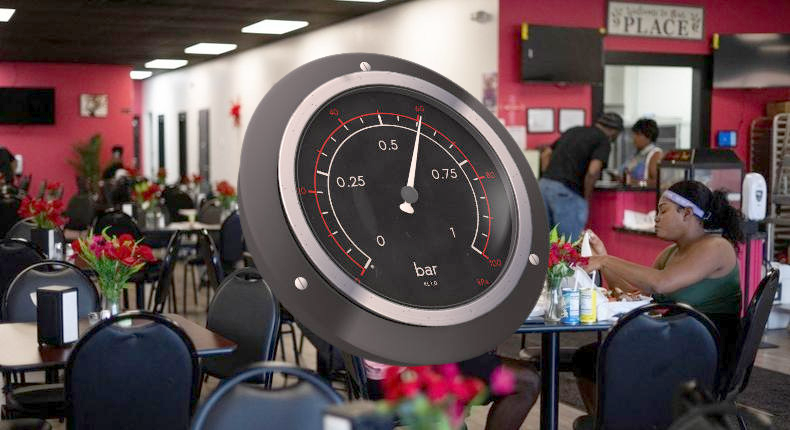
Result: 0.6 bar
